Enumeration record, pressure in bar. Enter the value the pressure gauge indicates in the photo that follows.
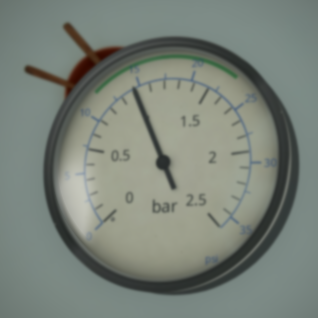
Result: 1 bar
